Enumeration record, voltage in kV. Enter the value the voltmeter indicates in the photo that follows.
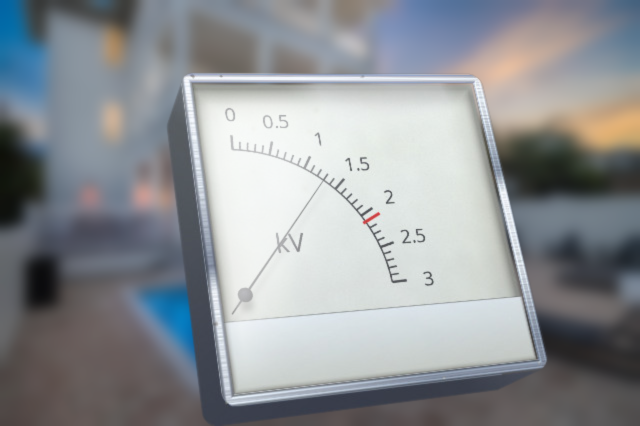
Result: 1.3 kV
